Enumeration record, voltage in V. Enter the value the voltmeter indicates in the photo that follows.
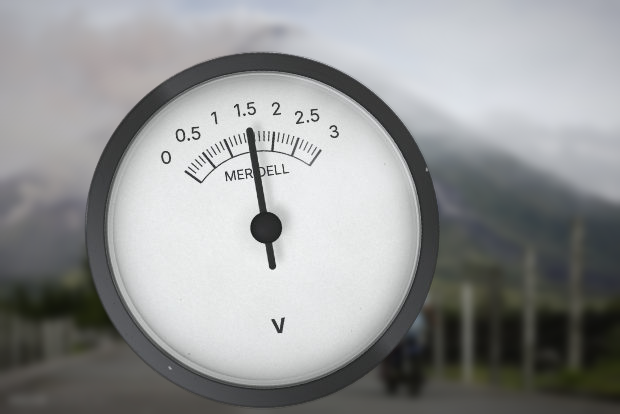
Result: 1.5 V
